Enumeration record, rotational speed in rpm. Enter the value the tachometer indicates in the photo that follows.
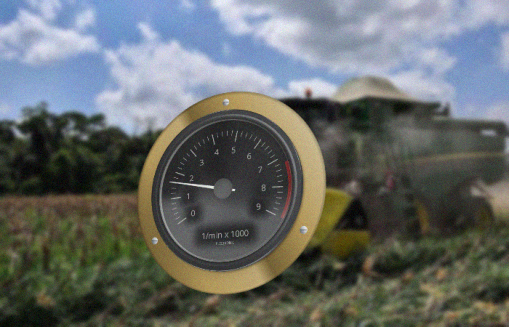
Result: 1600 rpm
